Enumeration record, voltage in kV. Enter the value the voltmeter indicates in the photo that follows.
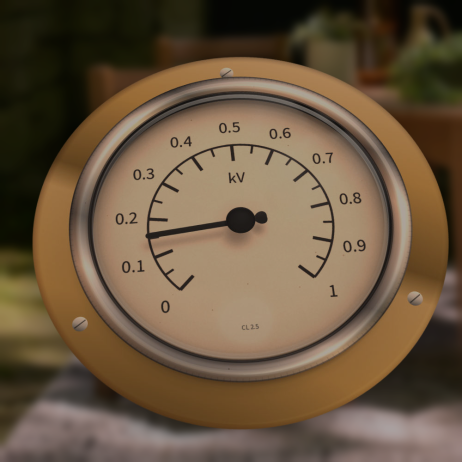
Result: 0.15 kV
